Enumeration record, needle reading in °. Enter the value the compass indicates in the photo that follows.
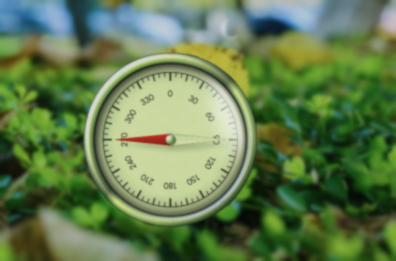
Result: 270 °
